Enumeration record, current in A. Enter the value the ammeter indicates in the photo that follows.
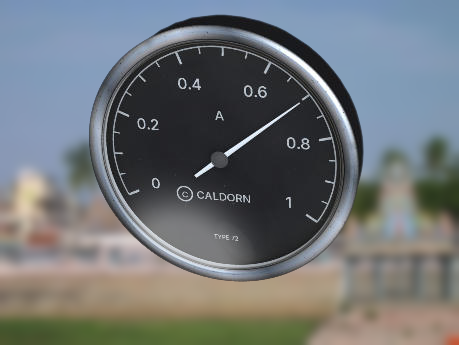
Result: 0.7 A
